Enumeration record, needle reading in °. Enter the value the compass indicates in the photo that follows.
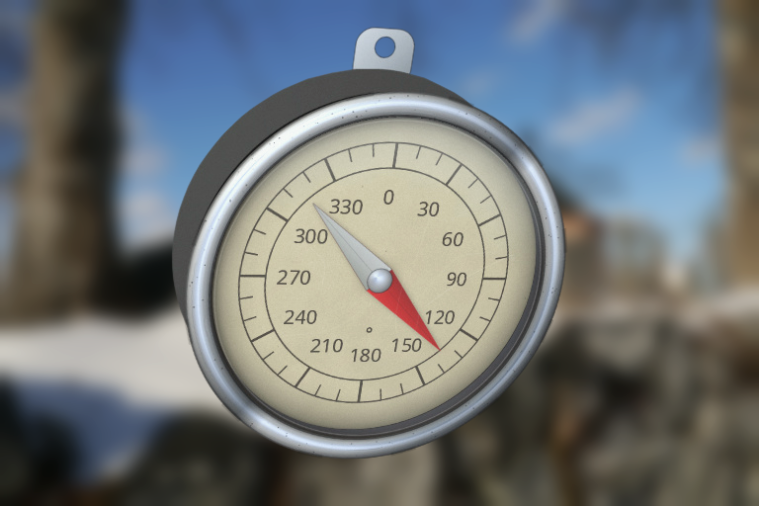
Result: 135 °
